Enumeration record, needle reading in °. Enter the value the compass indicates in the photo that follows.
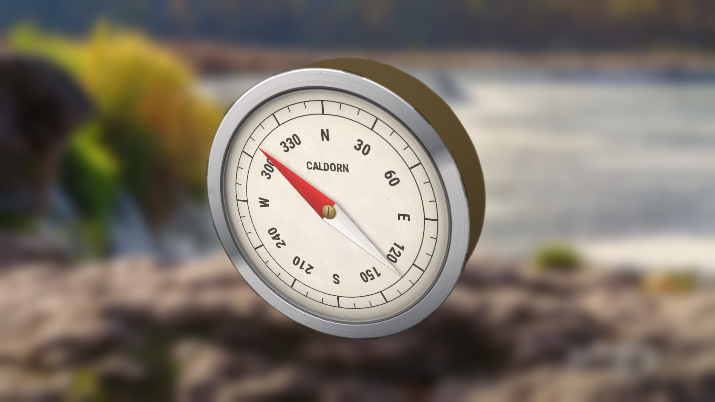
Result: 310 °
